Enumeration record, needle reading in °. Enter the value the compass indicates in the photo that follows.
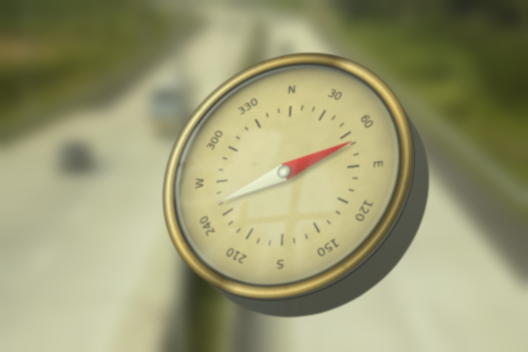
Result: 70 °
